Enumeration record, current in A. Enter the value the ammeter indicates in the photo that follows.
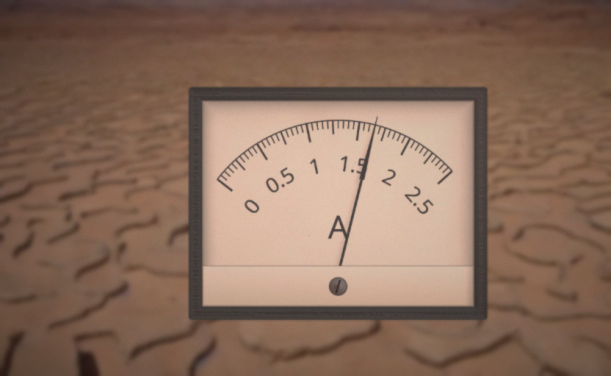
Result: 1.65 A
